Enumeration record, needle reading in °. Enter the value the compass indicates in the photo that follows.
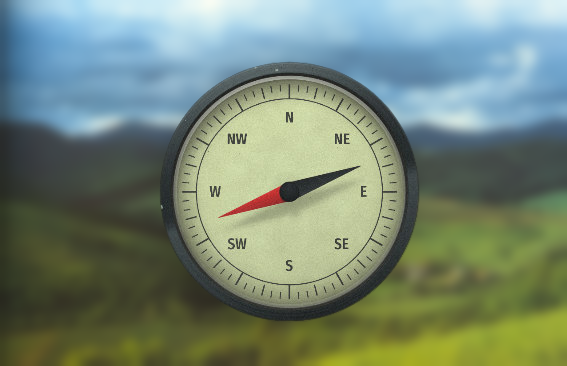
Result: 250 °
